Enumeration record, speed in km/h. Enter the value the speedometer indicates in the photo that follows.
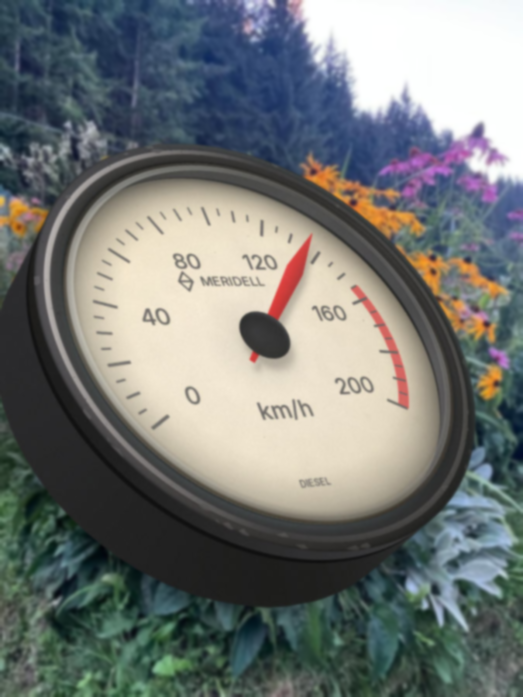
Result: 135 km/h
